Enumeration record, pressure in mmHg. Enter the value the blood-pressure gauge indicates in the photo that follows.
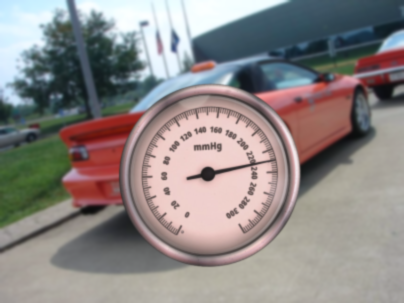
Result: 230 mmHg
